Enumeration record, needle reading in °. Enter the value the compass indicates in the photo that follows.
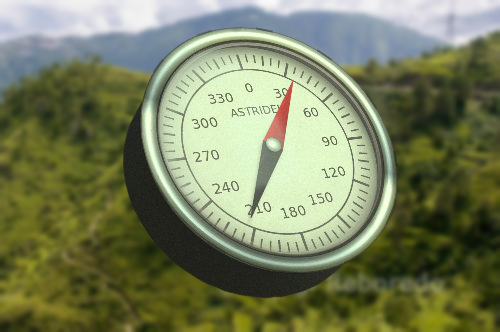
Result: 35 °
